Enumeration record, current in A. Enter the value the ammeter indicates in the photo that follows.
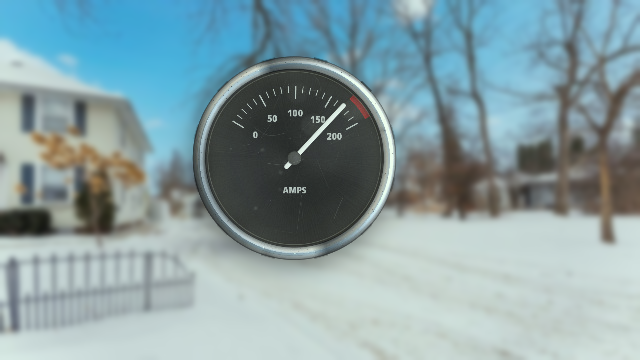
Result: 170 A
